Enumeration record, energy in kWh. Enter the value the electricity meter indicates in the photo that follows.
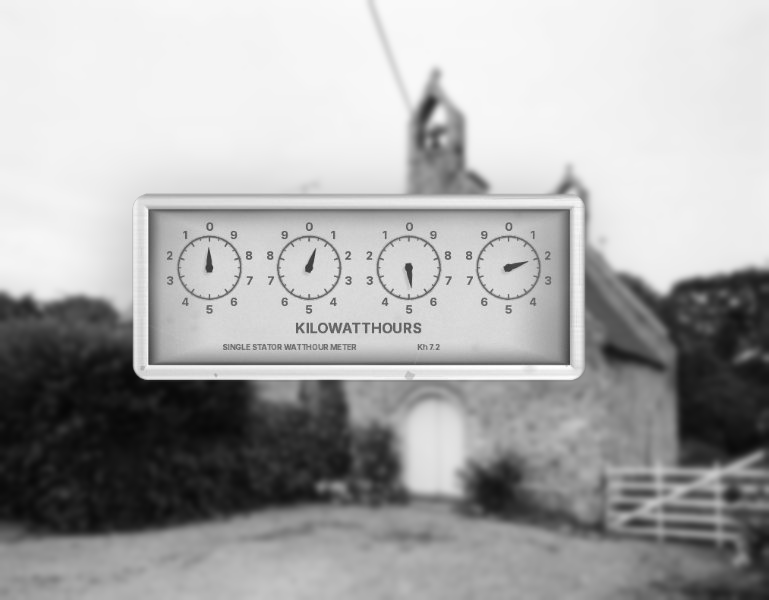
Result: 52 kWh
